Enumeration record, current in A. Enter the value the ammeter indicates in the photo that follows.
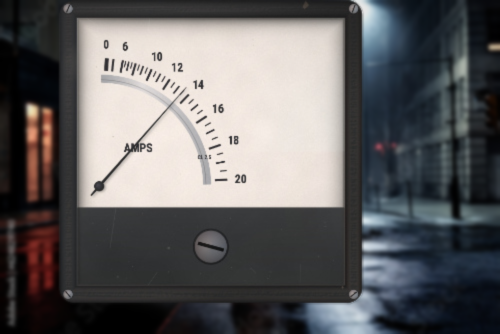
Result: 13.5 A
